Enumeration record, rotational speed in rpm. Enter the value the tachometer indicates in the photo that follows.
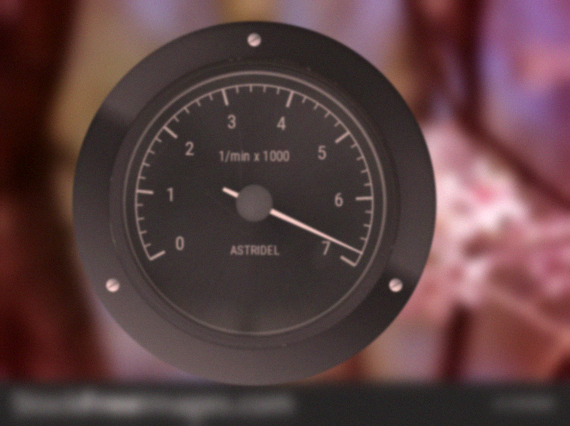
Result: 6800 rpm
